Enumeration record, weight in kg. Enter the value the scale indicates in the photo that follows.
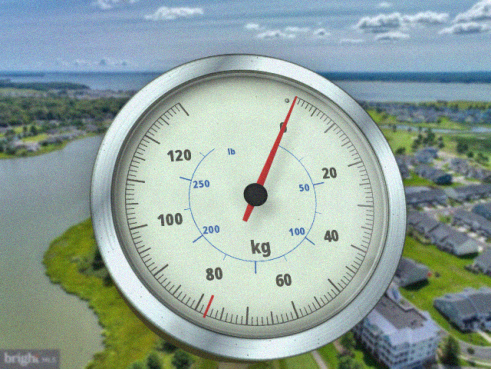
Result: 0 kg
